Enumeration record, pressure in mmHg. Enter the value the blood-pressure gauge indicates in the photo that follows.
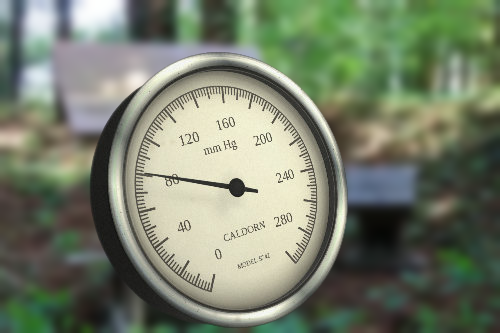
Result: 80 mmHg
